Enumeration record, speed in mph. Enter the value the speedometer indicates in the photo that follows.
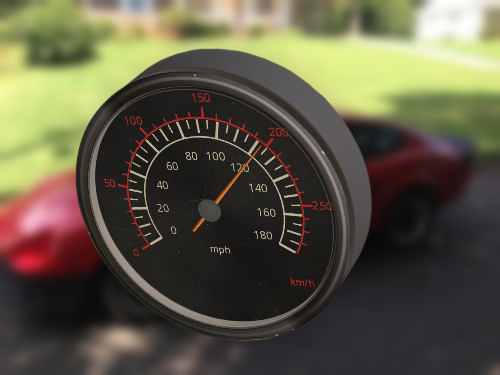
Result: 122.5 mph
